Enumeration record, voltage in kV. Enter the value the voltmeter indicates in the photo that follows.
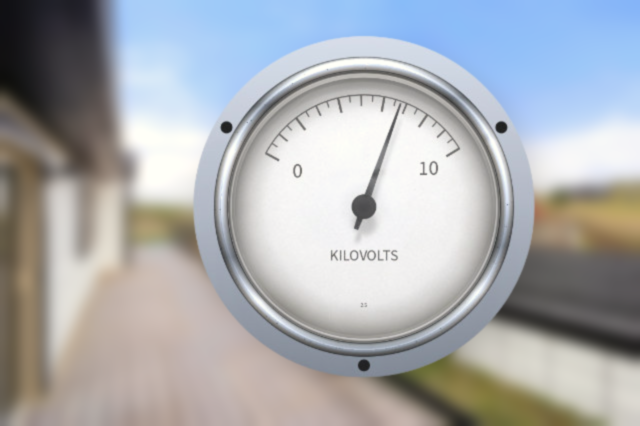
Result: 6.75 kV
